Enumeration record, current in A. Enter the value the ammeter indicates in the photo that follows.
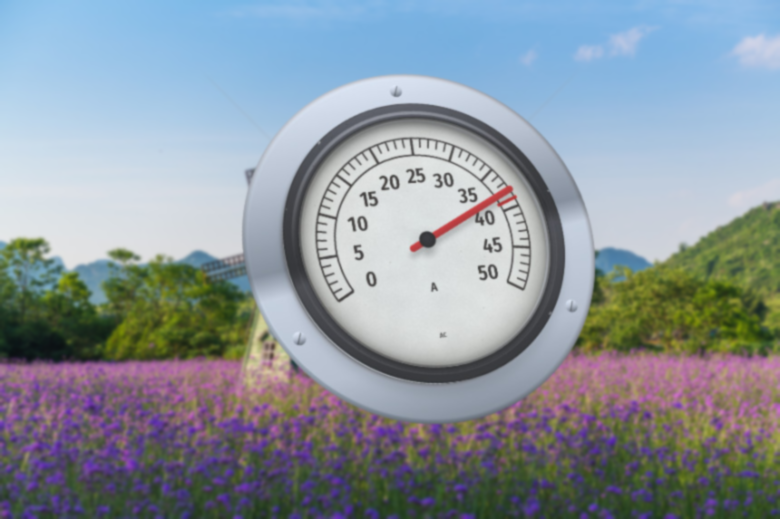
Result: 38 A
